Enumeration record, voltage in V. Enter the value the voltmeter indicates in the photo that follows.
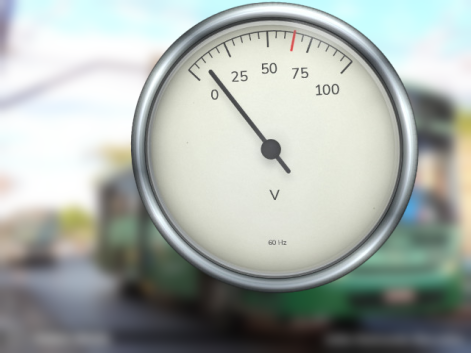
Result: 10 V
